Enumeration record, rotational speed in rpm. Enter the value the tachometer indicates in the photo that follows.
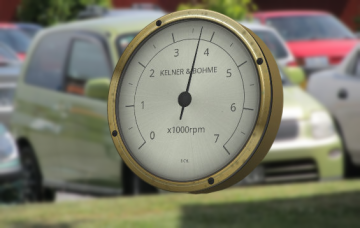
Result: 3750 rpm
